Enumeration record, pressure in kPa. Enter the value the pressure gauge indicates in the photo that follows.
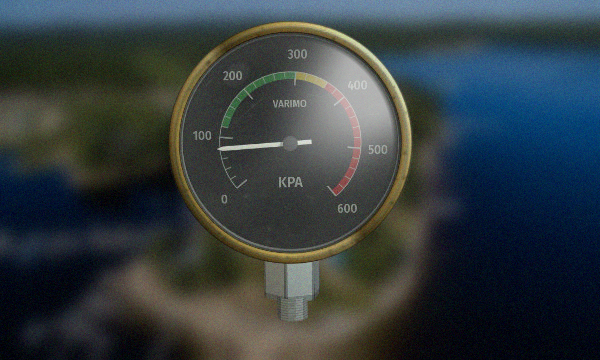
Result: 80 kPa
